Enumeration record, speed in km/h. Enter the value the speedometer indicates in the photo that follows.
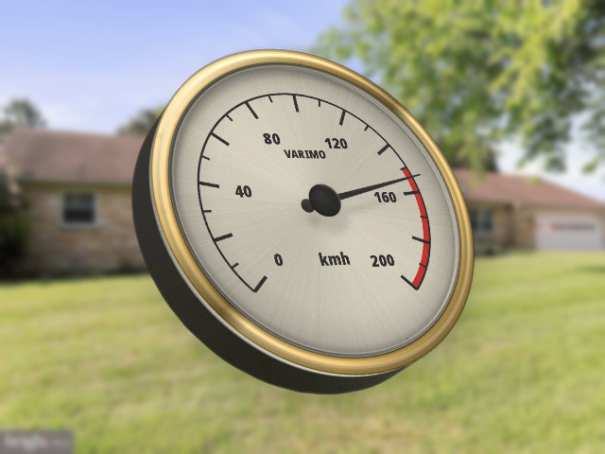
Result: 155 km/h
